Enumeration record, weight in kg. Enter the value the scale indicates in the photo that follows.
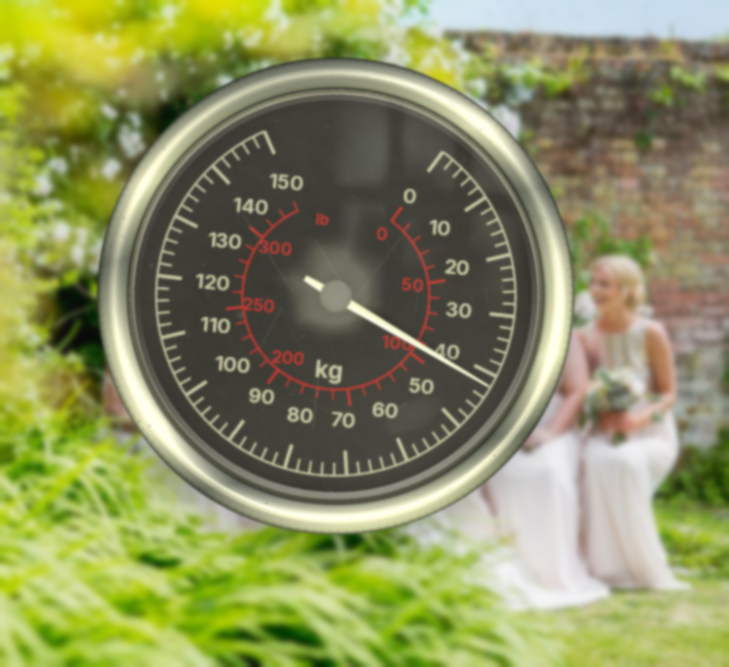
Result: 42 kg
